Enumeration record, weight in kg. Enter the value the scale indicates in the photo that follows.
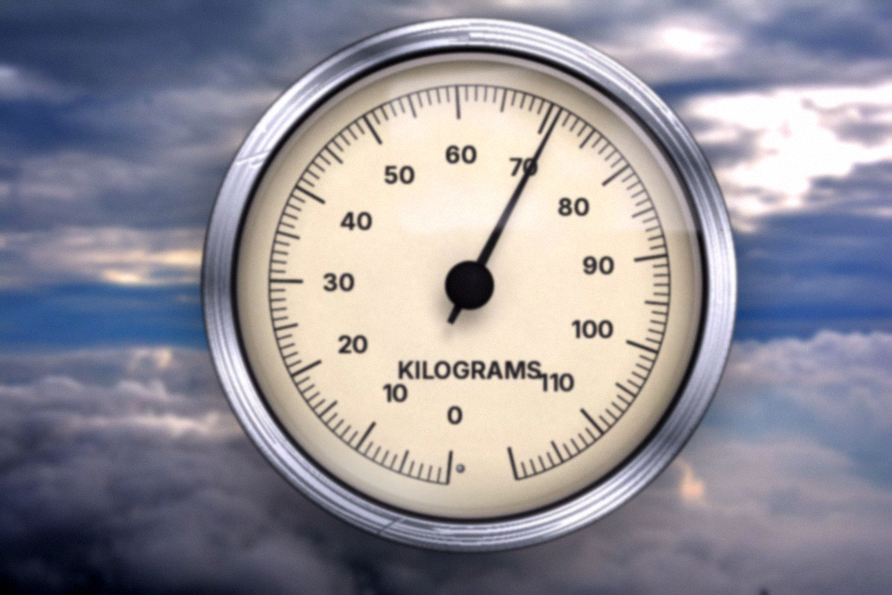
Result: 71 kg
